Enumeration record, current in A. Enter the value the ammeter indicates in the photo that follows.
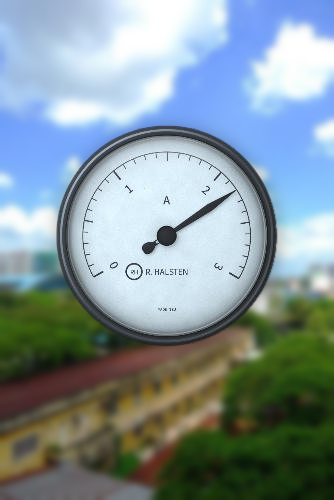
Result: 2.2 A
